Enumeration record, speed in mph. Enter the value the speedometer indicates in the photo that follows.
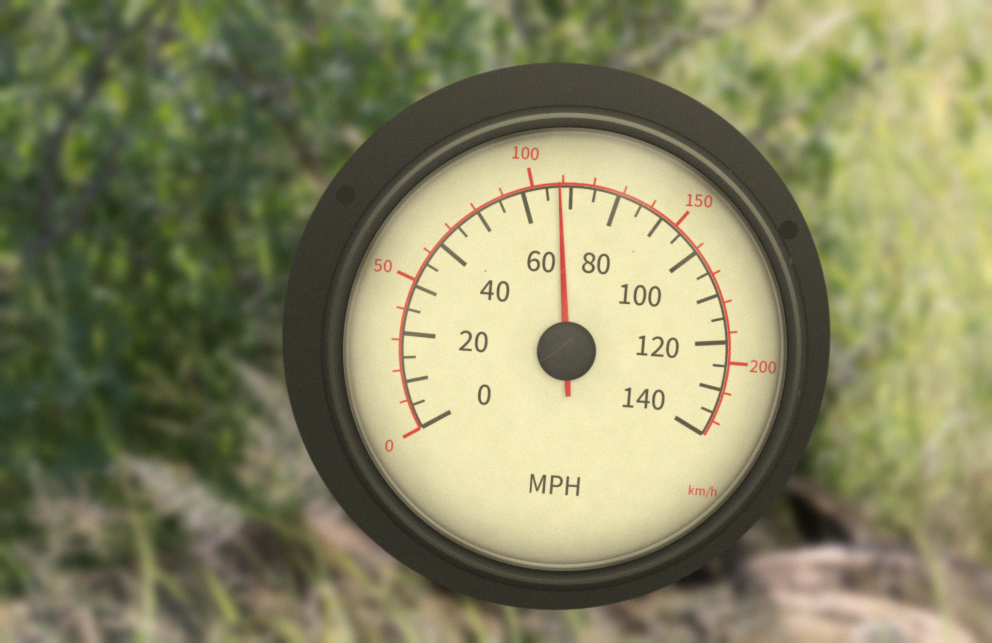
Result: 67.5 mph
